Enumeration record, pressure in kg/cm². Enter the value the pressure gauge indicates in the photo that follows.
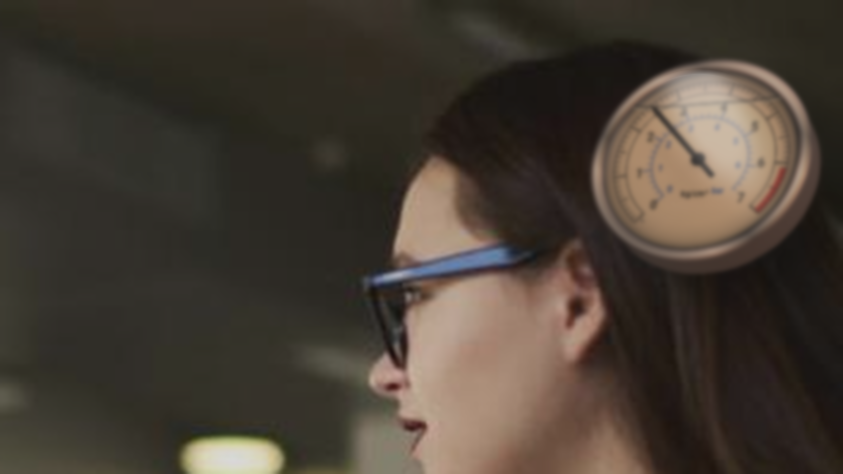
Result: 2.5 kg/cm²
